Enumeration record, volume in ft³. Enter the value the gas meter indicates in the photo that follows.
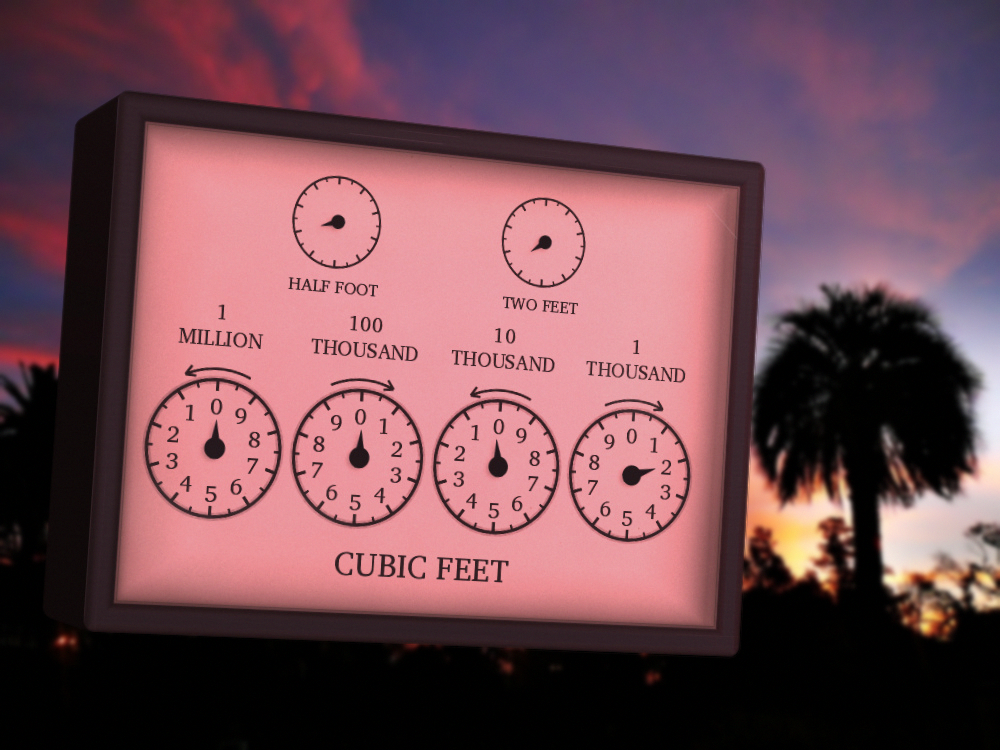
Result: 200 ft³
